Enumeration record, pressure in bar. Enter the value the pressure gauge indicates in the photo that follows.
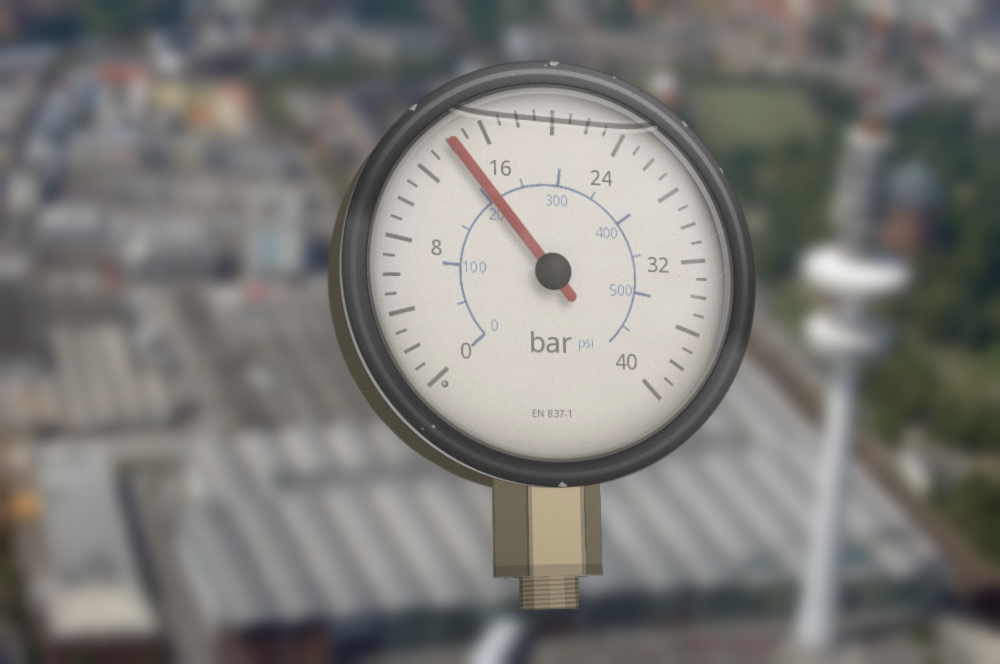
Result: 14 bar
